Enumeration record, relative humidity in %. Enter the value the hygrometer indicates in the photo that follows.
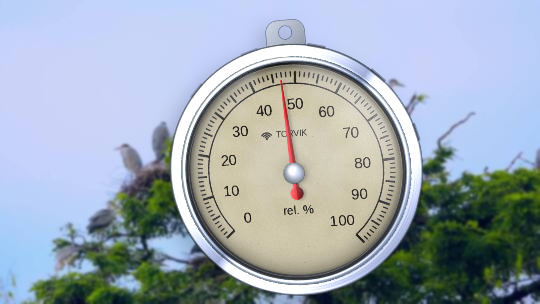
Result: 47 %
